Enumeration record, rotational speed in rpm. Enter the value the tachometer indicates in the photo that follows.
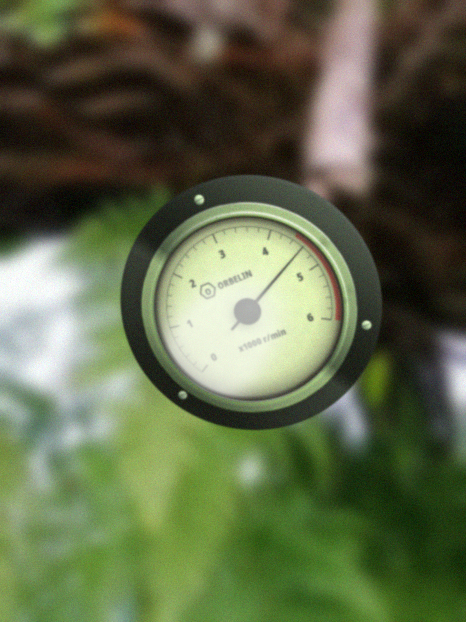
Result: 4600 rpm
